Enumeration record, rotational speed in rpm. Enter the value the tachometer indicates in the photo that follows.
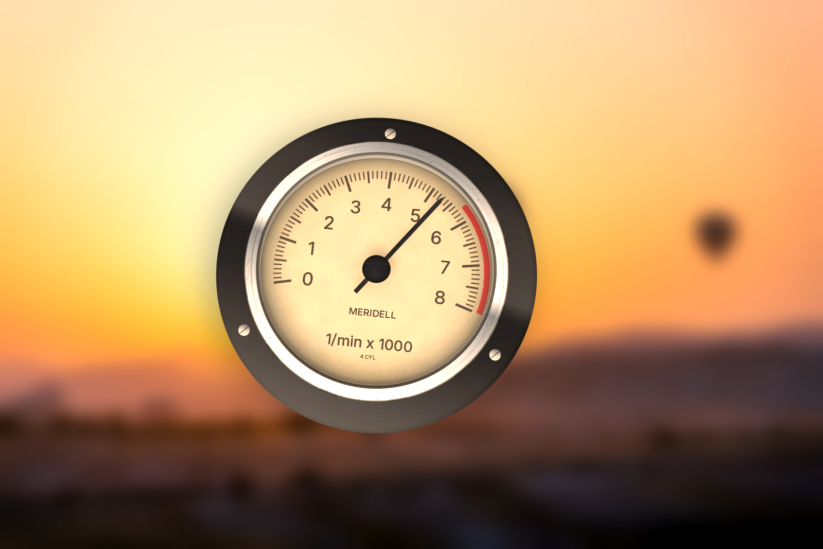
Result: 5300 rpm
